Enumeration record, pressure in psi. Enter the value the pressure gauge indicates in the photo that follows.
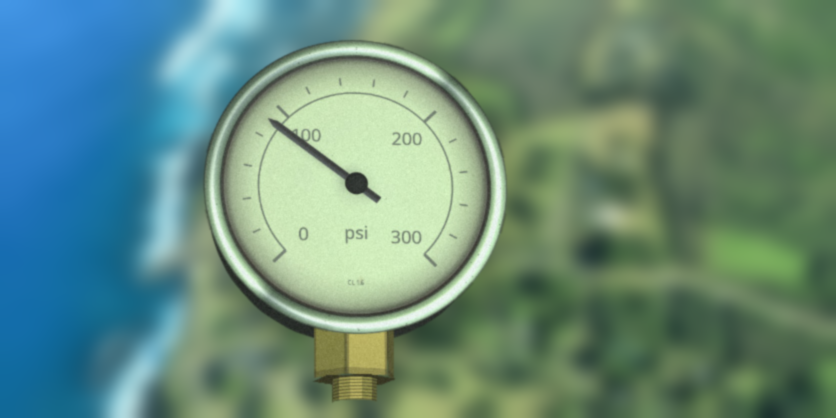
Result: 90 psi
